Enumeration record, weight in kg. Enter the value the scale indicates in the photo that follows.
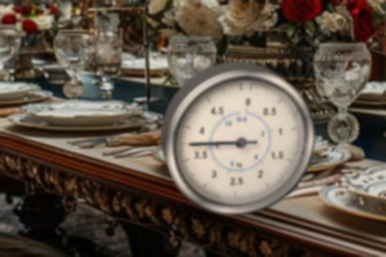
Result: 3.75 kg
